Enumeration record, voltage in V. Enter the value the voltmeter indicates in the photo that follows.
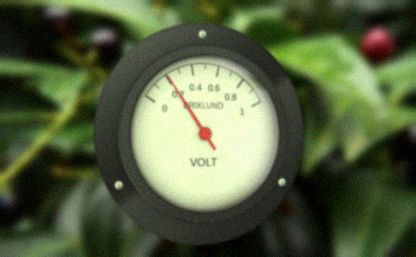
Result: 0.2 V
